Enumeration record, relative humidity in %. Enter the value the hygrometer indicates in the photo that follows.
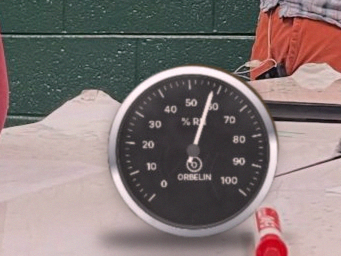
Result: 58 %
